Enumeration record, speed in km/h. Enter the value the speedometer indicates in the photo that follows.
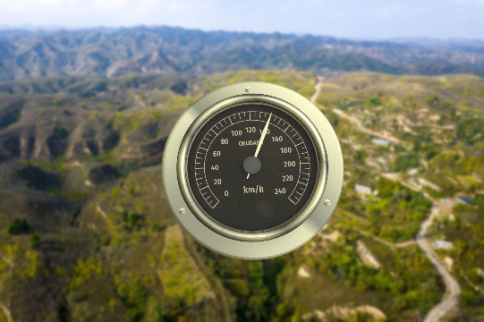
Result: 140 km/h
